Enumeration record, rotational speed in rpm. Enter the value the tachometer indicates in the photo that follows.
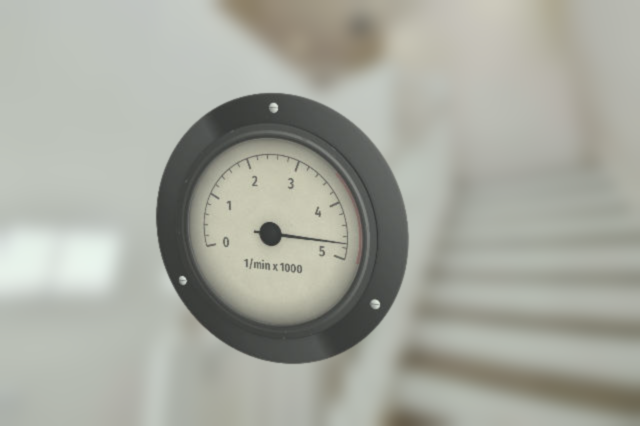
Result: 4700 rpm
